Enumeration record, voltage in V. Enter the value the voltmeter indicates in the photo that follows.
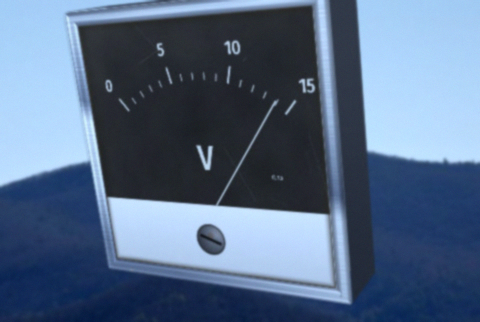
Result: 14 V
